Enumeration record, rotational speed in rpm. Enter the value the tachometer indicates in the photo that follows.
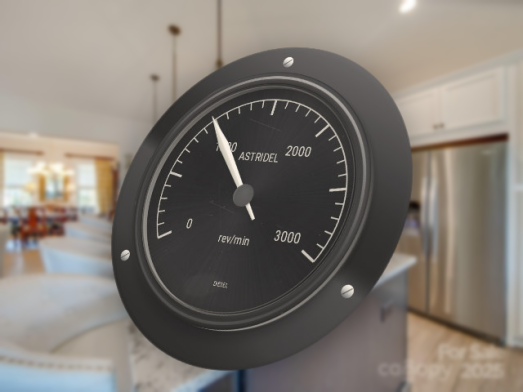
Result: 1000 rpm
